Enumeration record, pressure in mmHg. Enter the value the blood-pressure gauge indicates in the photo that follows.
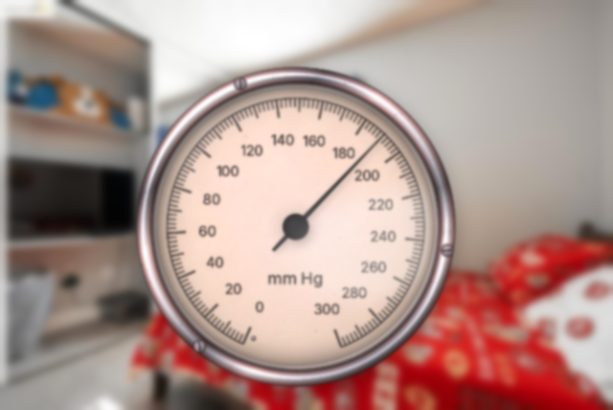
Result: 190 mmHg
